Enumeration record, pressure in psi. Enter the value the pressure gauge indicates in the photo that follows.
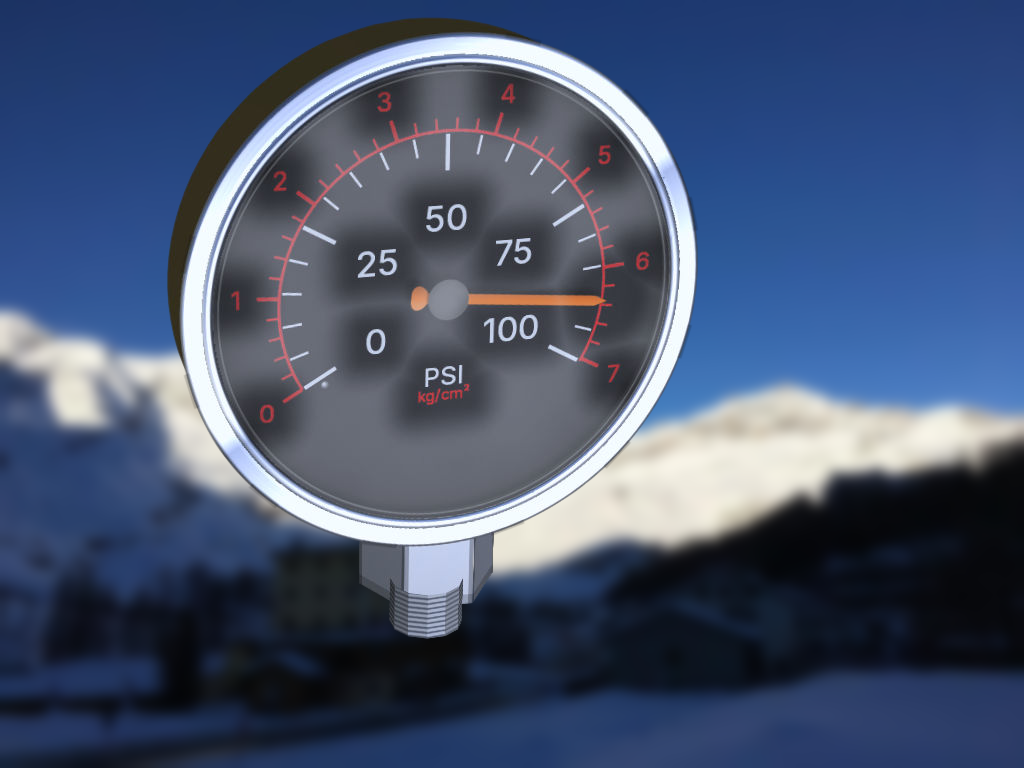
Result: 90 psi
